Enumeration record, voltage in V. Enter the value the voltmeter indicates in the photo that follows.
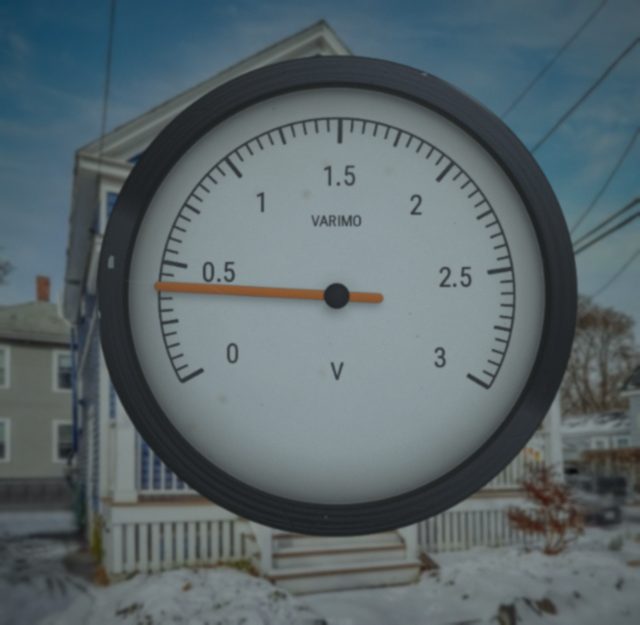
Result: 0.4 V
